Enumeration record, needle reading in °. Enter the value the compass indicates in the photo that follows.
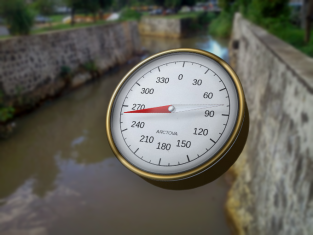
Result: 260 °
